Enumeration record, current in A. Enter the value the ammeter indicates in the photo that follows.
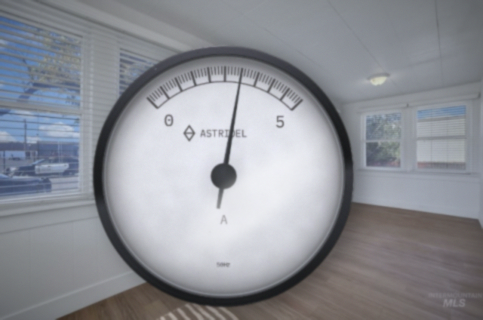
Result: 3 A
